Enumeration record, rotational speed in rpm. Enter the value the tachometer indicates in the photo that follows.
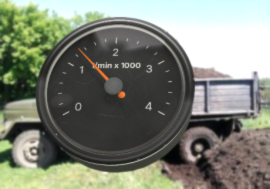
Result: 1300 rpm
